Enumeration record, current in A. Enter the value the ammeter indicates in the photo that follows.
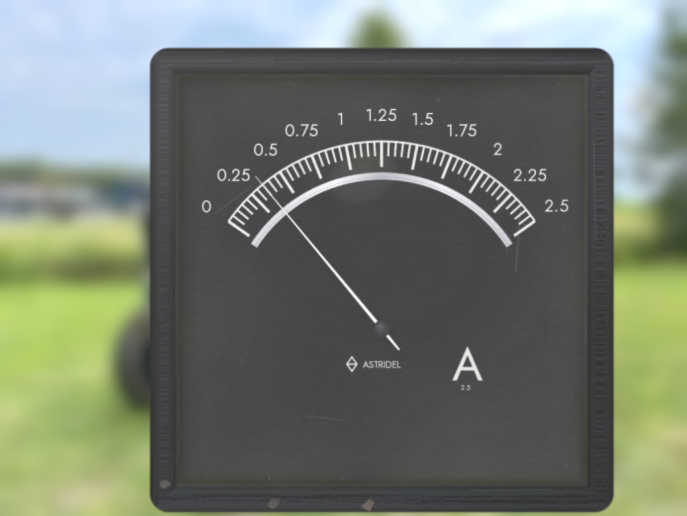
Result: 0.35 A
